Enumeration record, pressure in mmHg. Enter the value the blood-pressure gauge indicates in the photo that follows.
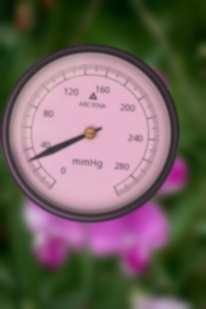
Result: 30 mmHg
